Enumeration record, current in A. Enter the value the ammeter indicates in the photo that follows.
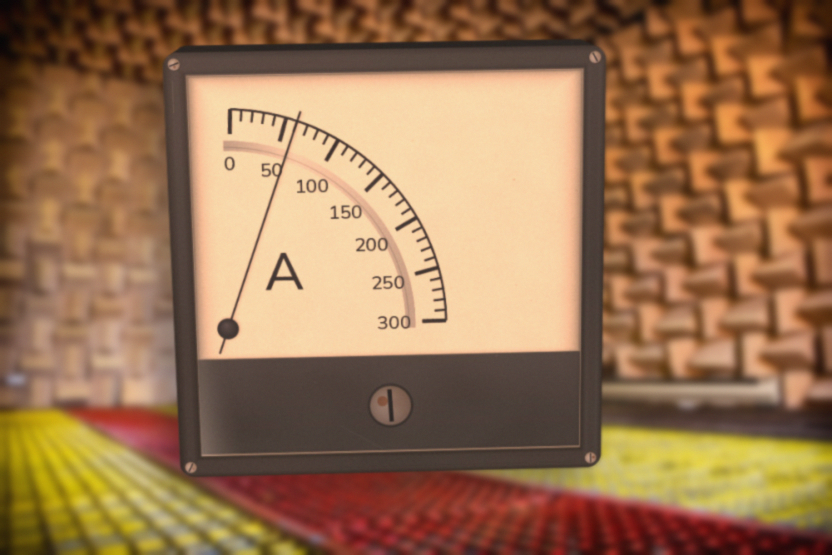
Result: 60 A
